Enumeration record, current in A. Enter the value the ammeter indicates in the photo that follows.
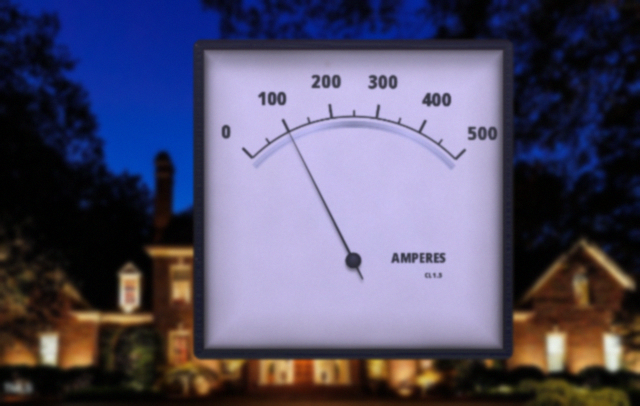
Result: 100 A
